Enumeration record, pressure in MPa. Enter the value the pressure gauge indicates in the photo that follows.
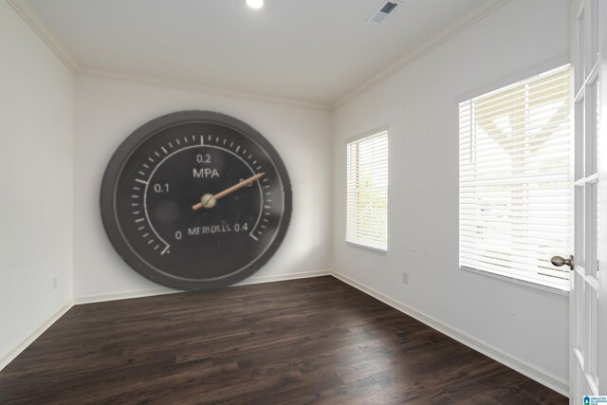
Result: 0.3 MPa
